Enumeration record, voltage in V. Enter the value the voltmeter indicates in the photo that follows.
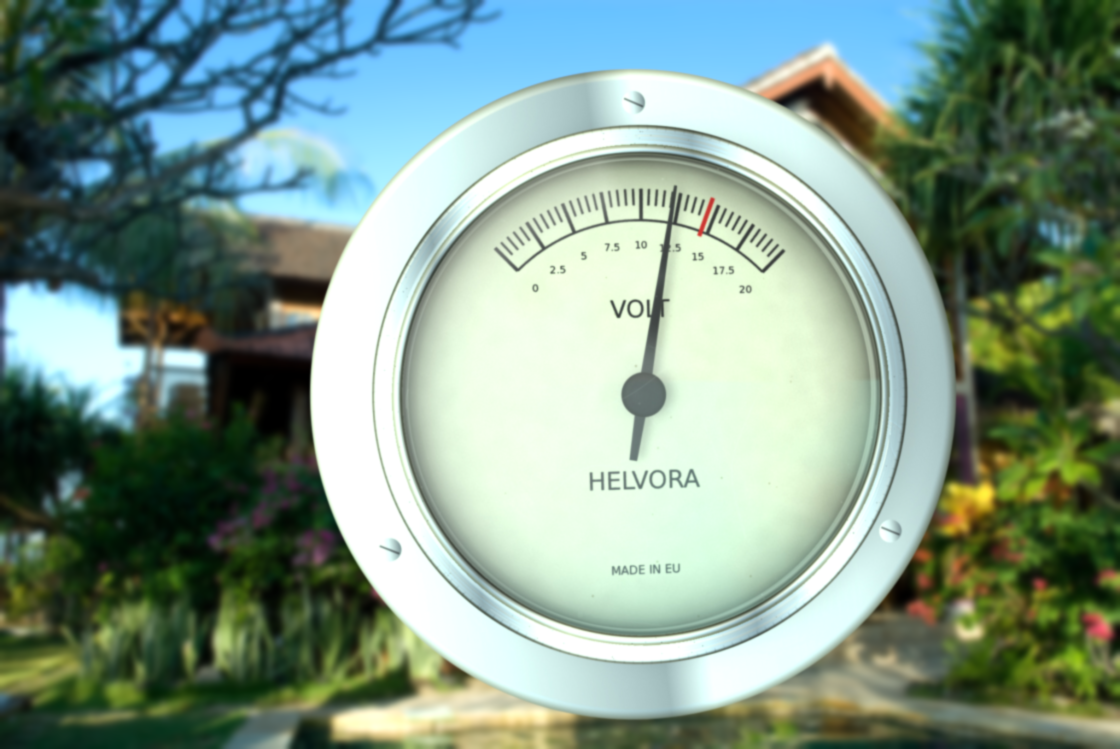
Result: 12 V
